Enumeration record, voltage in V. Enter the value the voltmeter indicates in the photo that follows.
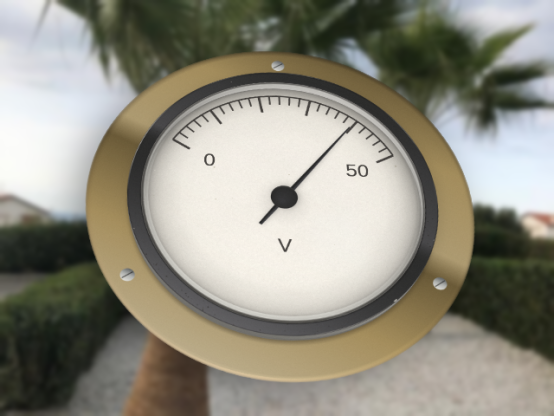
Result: 40 V
